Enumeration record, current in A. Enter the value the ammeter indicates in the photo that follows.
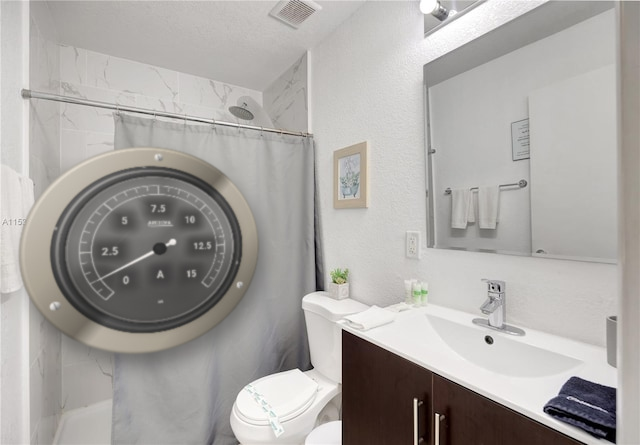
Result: 1 A
